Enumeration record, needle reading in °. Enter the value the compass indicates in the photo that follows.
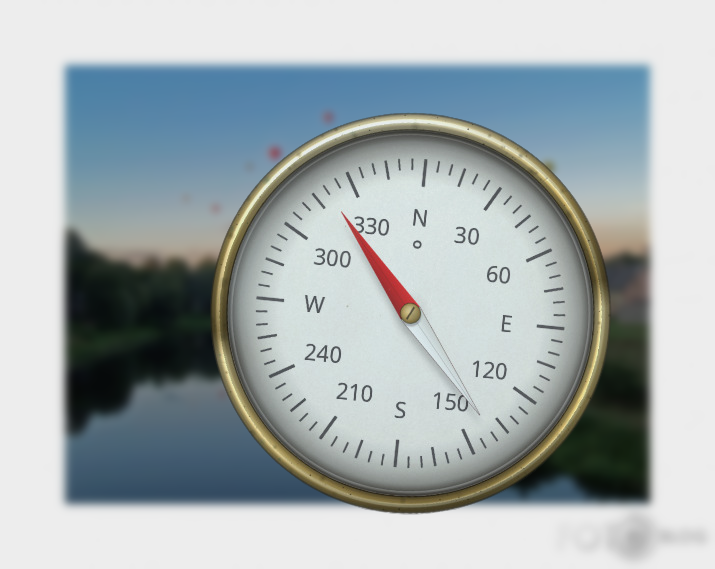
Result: 320 °
